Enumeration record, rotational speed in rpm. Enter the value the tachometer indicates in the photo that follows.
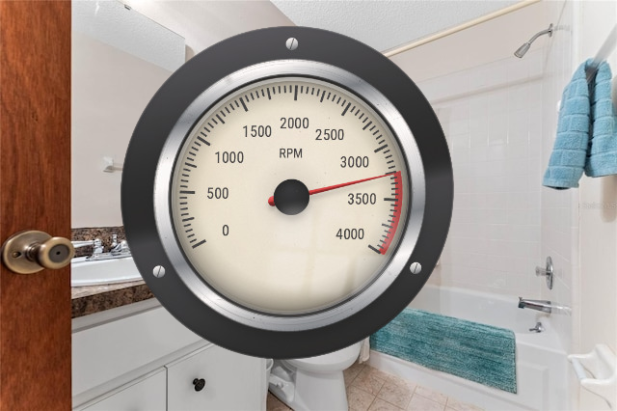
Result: 3250 rpm
